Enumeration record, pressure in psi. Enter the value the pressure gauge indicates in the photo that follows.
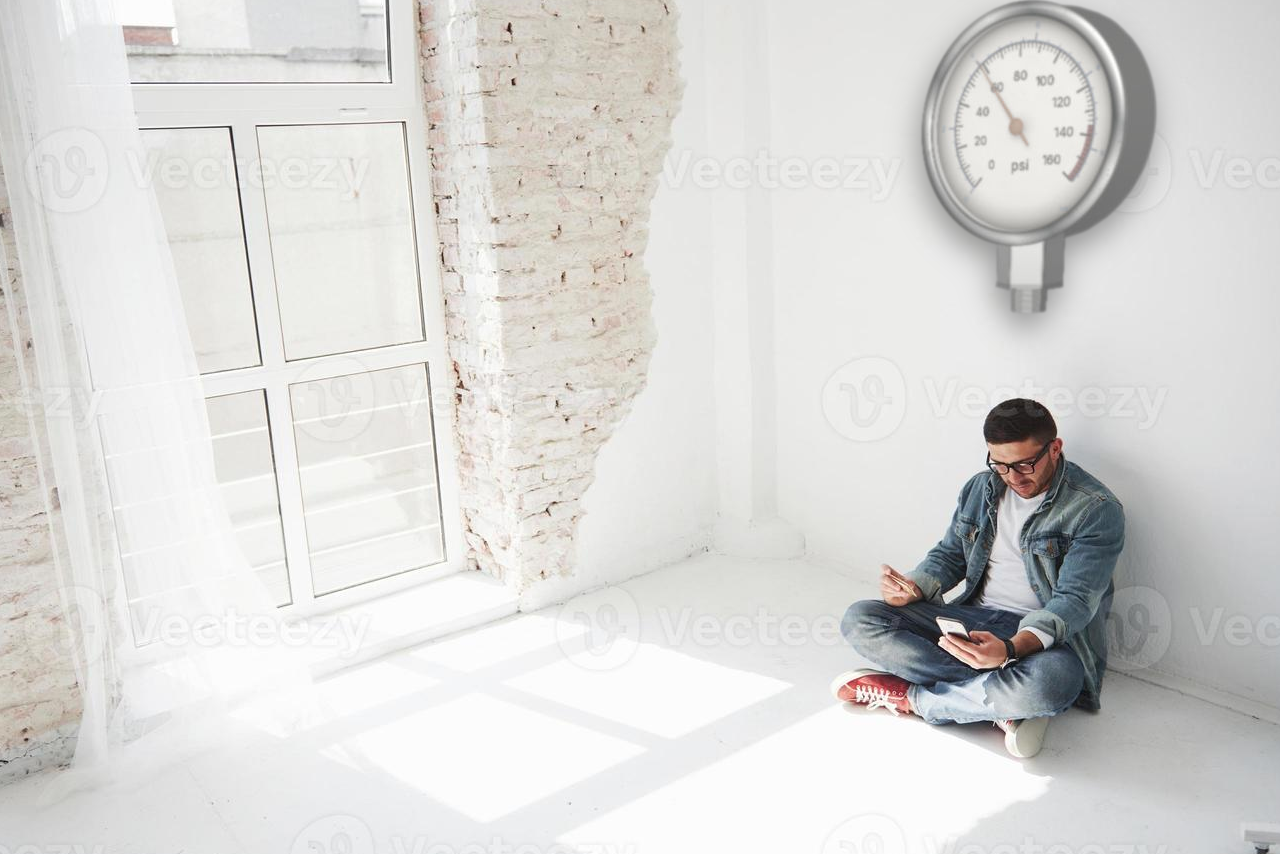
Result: 60 psi
